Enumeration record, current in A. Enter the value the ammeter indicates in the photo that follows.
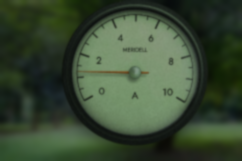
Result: 1.25 A
